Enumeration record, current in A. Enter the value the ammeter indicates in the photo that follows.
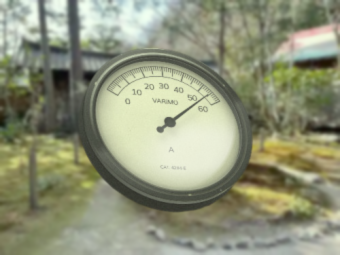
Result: 55 A
